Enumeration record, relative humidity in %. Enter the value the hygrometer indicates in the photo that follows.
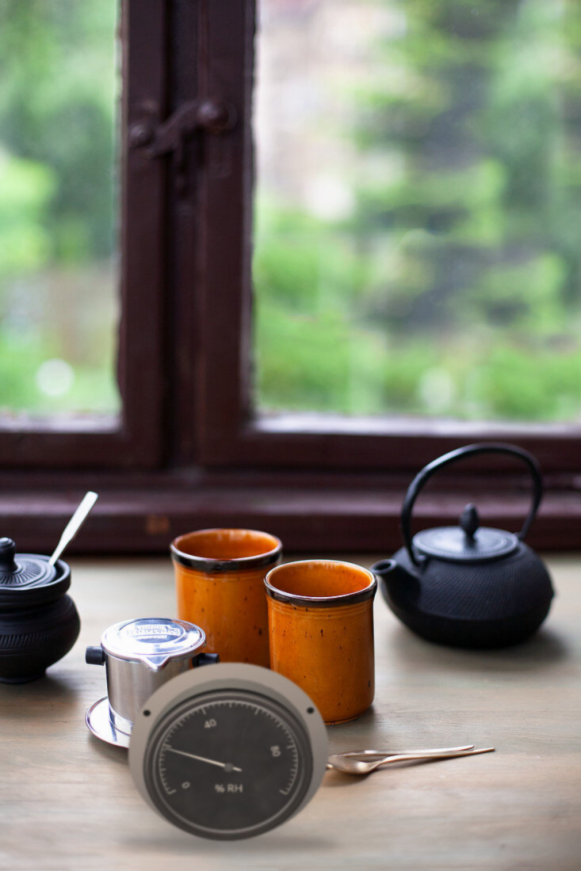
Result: 20 %
